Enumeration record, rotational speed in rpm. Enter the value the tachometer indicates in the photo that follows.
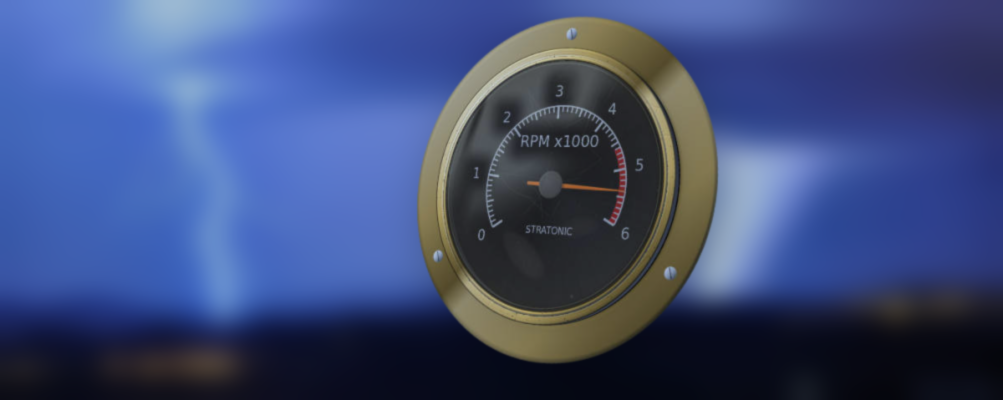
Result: 5400 rpm
